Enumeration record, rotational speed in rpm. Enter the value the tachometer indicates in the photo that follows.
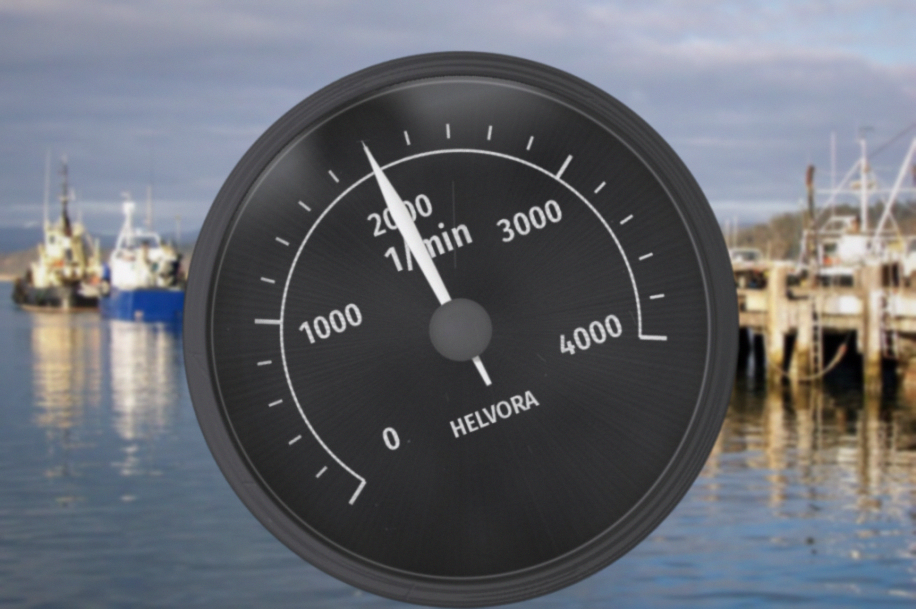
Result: 2000 rpm
